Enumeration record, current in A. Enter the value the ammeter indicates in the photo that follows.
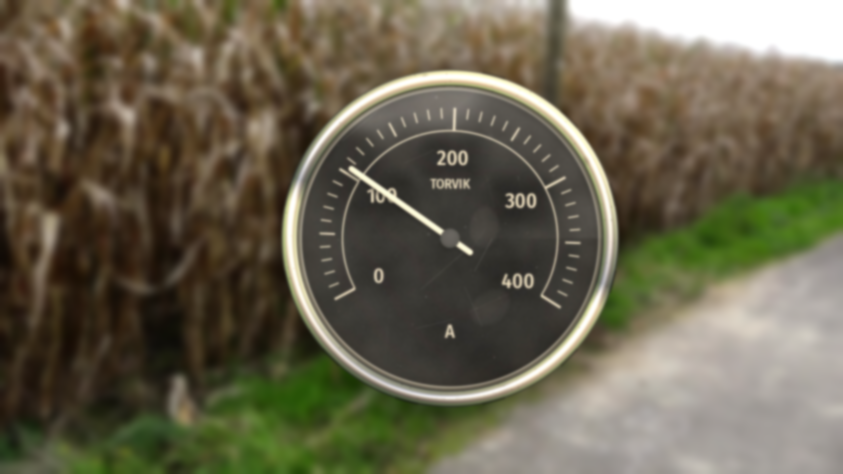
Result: 105 A
